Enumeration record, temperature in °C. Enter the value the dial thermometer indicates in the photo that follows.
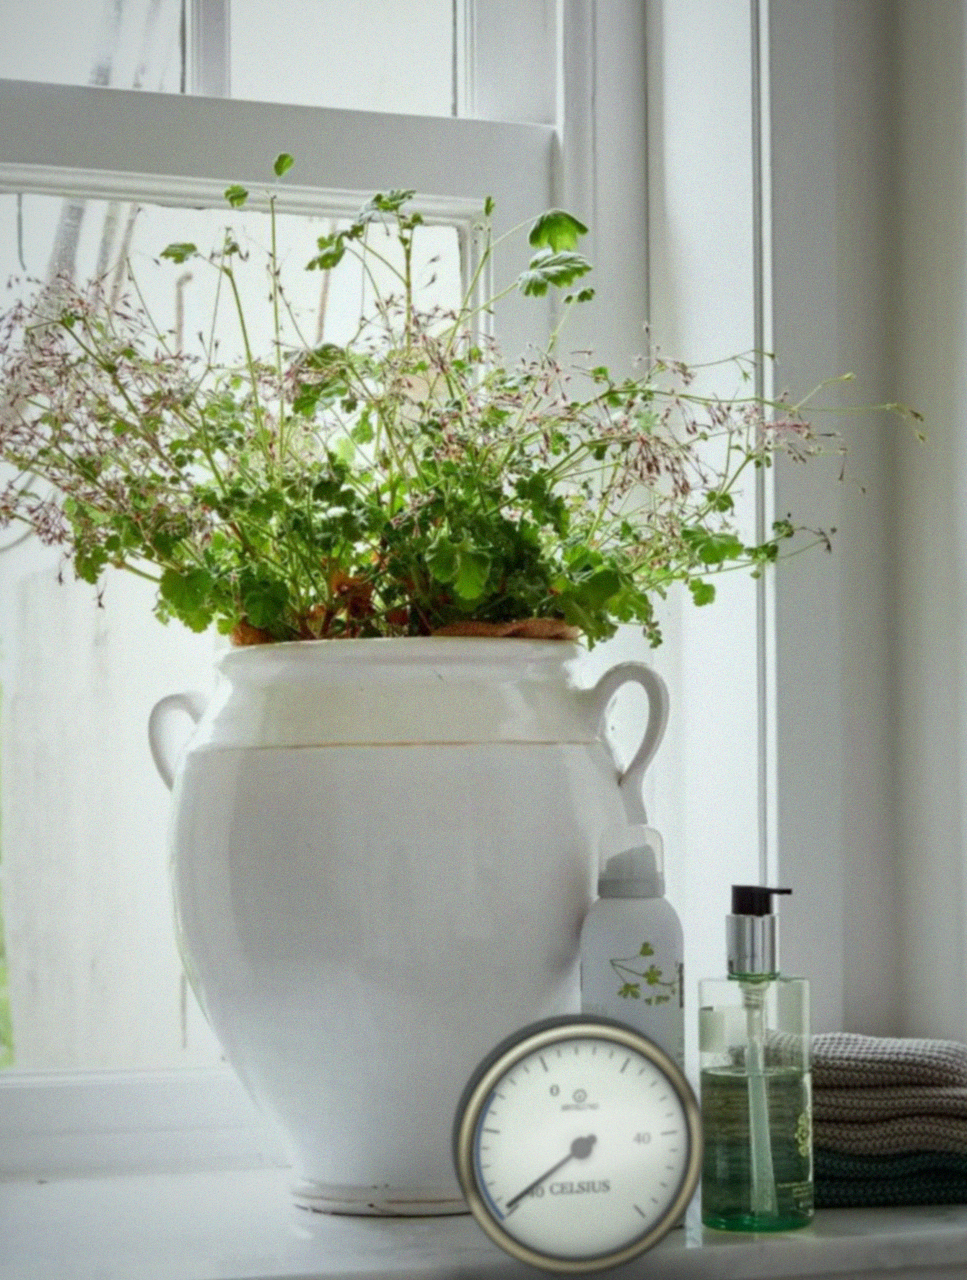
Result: -38 °C
